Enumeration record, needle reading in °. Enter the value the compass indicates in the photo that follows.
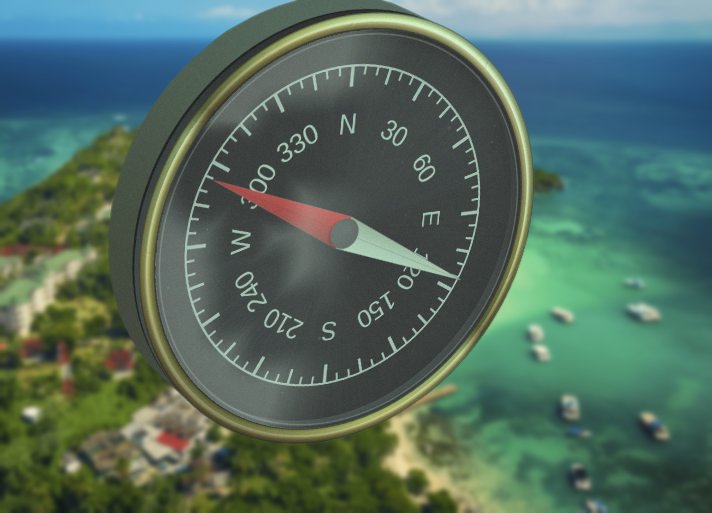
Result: 295 °
